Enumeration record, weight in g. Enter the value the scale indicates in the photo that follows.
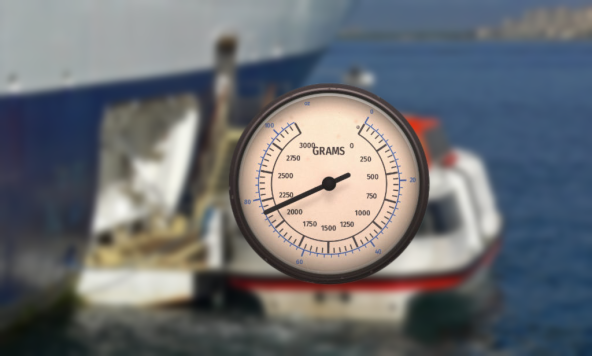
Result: 2150 g
